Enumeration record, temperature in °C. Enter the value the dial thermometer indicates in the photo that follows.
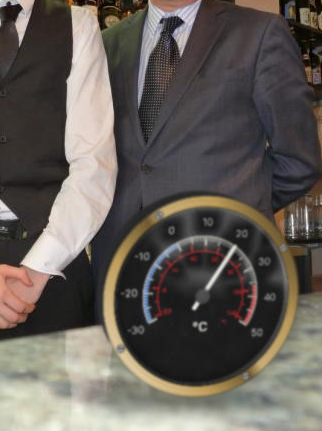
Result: 20 °C
